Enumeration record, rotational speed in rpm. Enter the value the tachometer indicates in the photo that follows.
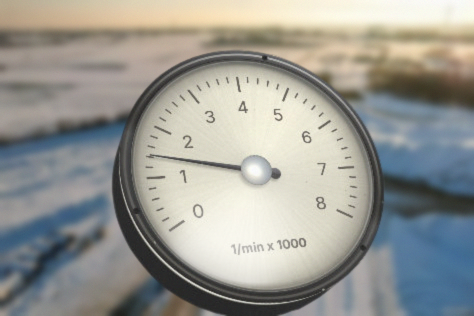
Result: 1400 rpm
